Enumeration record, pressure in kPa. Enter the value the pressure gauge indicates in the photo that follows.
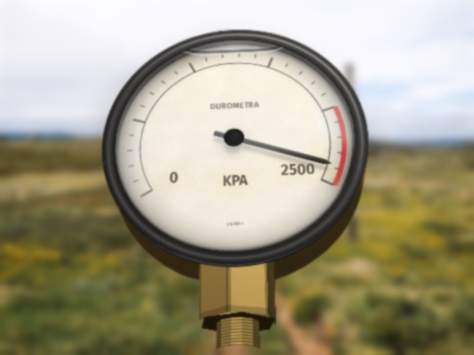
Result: 2400 kPa
